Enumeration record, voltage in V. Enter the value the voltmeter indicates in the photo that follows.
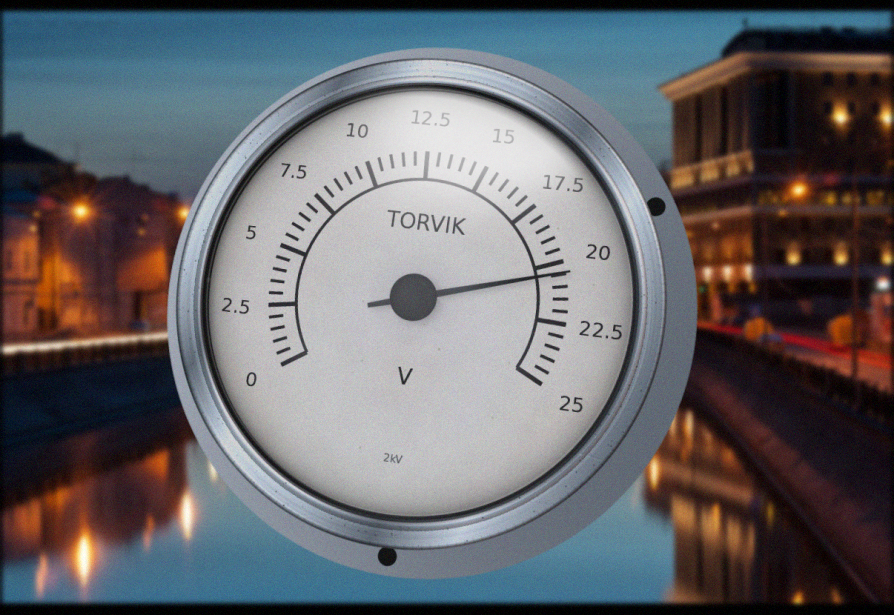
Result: 20.5 V
